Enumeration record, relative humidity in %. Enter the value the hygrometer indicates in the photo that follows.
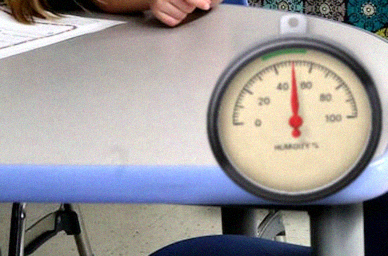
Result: 50 %
